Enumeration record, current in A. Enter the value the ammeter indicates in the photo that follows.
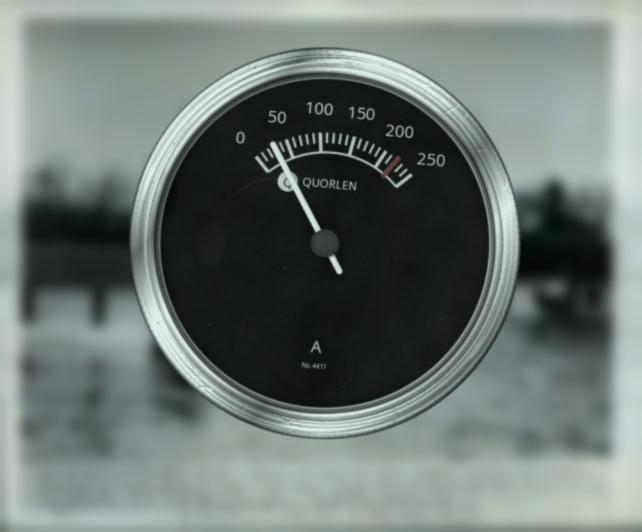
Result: 30 A
